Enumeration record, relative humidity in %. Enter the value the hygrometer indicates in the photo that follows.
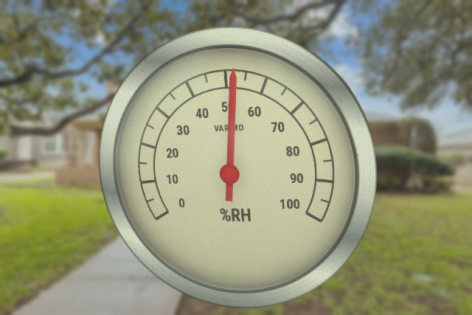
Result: 52.5 %
